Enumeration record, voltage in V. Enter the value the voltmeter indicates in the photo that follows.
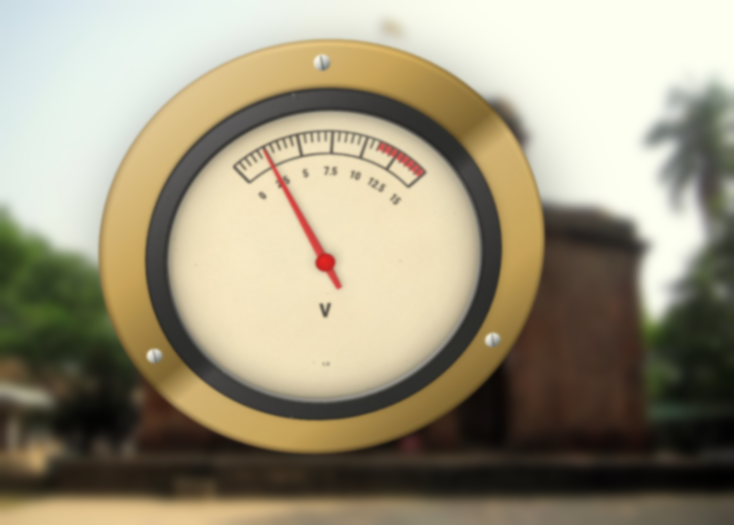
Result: 2.5 V
